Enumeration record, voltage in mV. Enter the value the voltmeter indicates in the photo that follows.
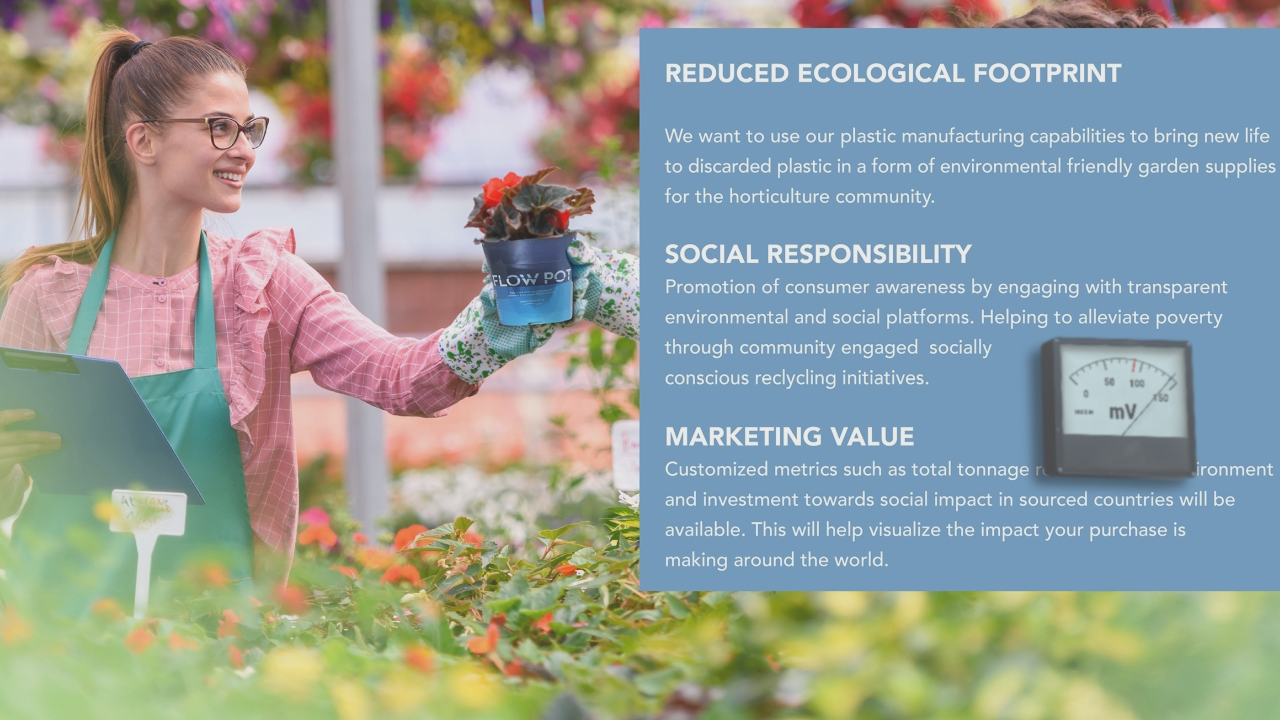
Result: 140 mV
